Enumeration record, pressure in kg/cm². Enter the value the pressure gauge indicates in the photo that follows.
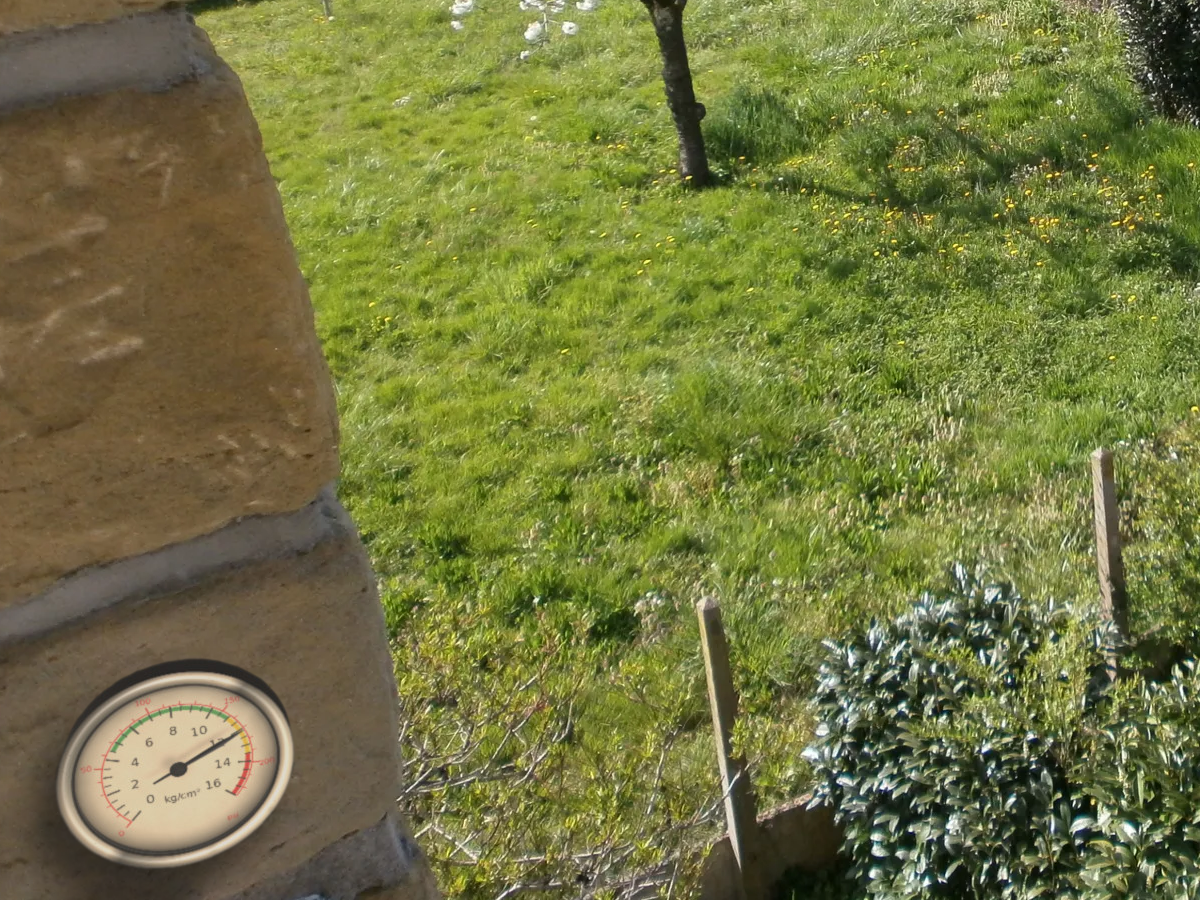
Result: 12 kg/cm²
